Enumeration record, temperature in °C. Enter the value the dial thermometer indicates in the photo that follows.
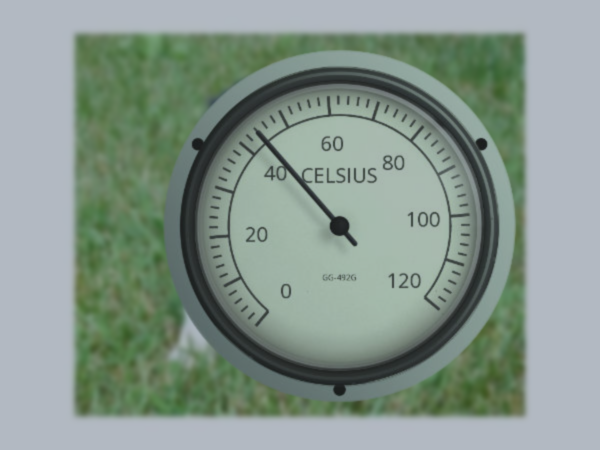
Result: 44 °C
